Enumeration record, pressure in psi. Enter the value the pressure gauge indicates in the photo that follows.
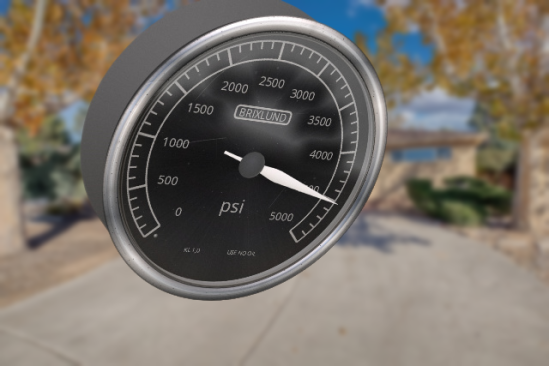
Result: 4500 psi
